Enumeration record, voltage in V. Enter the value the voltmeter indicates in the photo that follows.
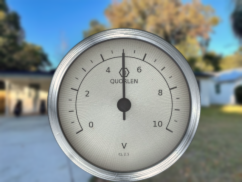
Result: 5 V
